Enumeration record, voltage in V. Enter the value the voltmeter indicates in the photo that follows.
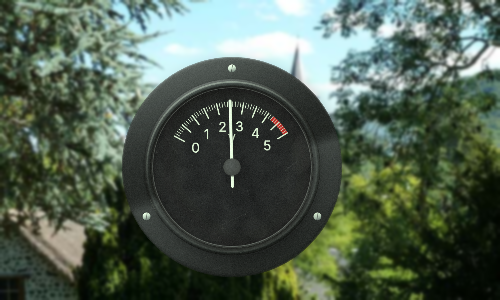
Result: 2.5 V
